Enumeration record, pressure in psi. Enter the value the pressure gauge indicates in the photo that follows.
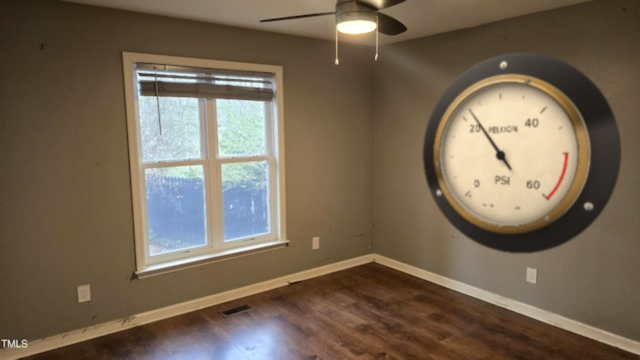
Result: 22.5 psi
